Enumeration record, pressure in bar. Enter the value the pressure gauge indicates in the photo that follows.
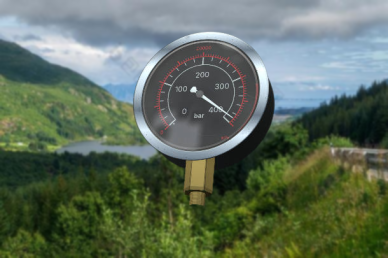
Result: 390 bar
